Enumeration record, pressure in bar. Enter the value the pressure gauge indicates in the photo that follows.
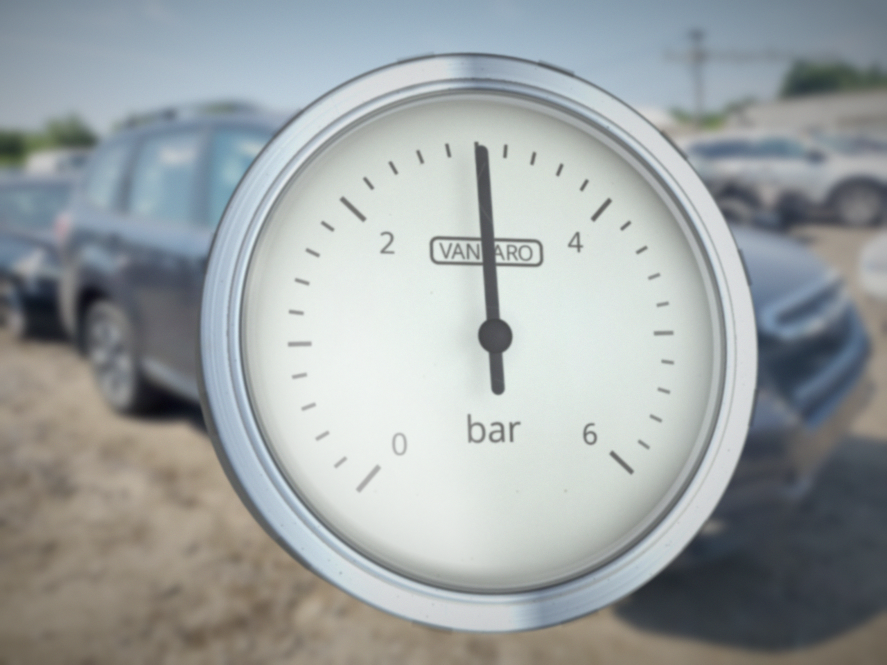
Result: 3 bar
